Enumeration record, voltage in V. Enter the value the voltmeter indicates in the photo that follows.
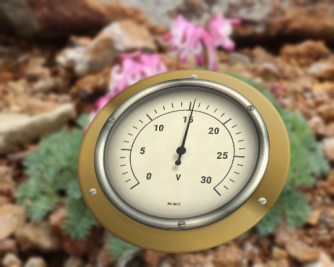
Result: 15.5 V
